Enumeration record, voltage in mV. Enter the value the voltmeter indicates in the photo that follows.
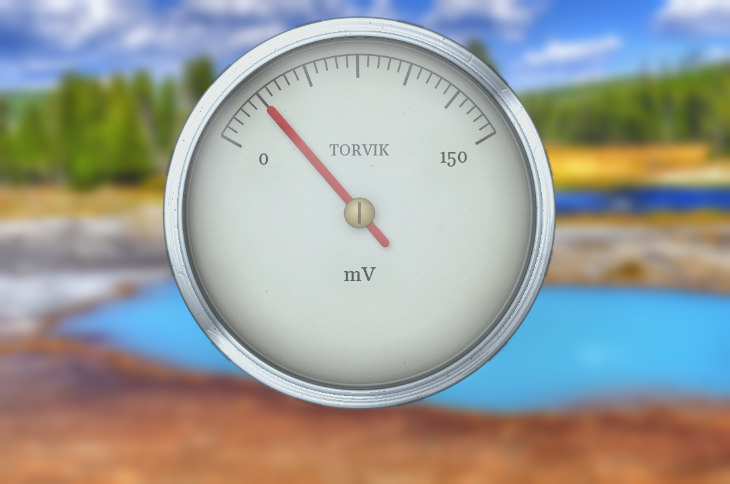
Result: 25 mV
